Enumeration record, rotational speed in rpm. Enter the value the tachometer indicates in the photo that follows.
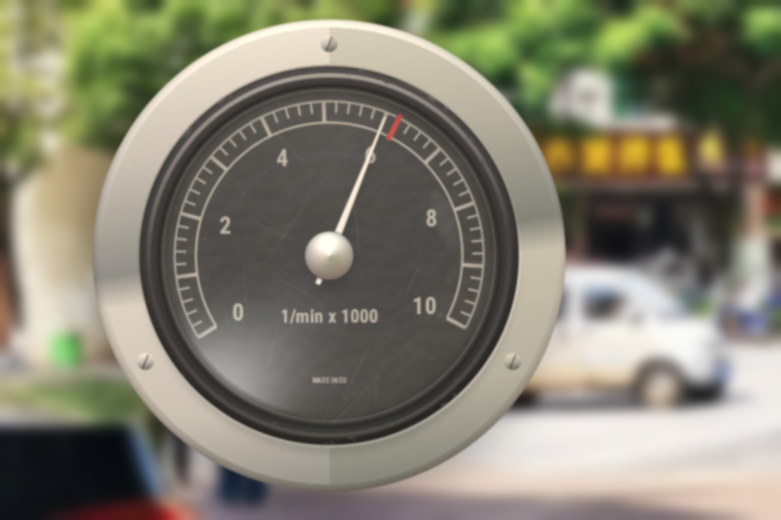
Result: 6000 rpm
